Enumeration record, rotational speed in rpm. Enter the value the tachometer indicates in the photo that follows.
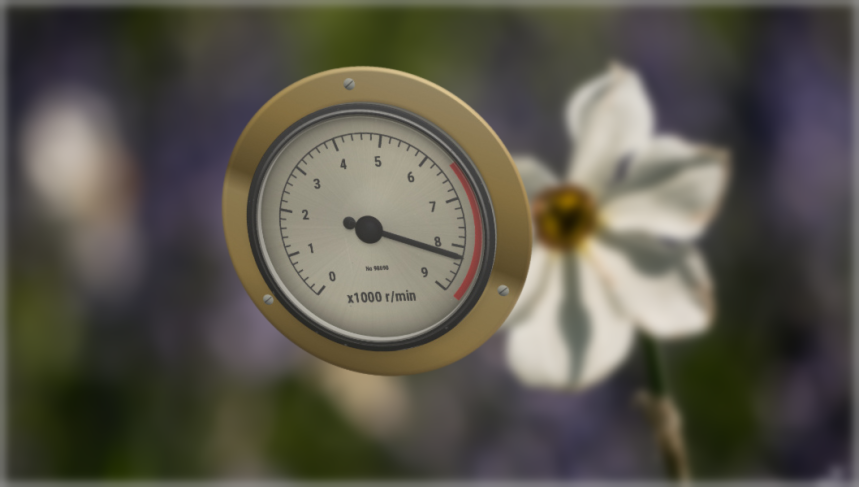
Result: 8200 rpm
